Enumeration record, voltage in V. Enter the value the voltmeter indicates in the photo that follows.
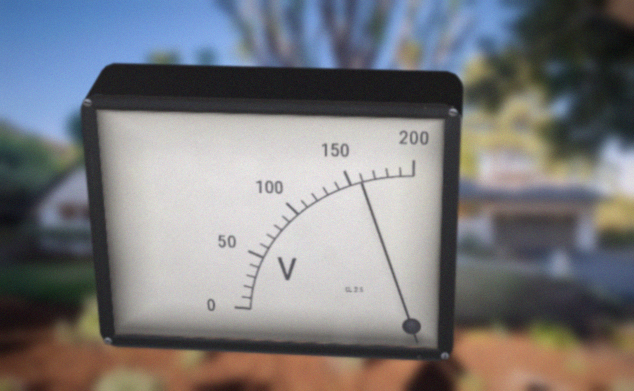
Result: 160 V
